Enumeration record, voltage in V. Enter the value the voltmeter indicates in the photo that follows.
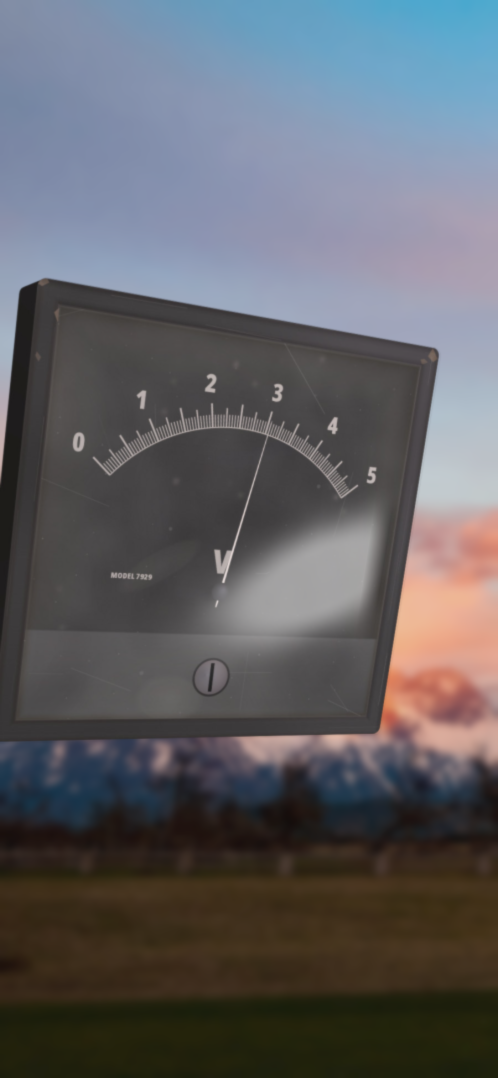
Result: 3 V
